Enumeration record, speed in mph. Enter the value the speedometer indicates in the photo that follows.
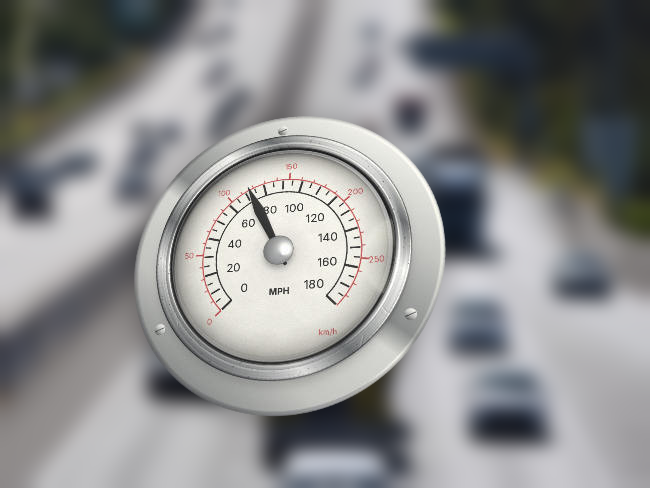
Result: 72.5 mph
